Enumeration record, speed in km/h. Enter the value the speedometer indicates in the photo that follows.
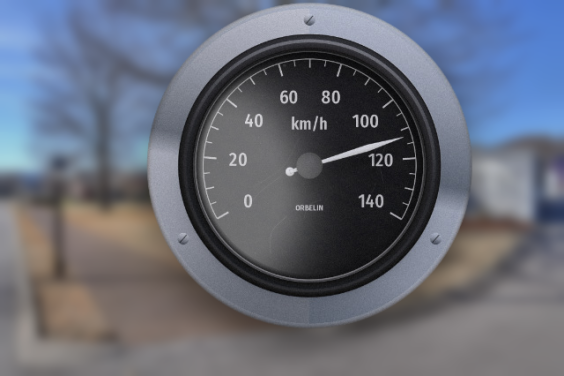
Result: 112.5 km/h
